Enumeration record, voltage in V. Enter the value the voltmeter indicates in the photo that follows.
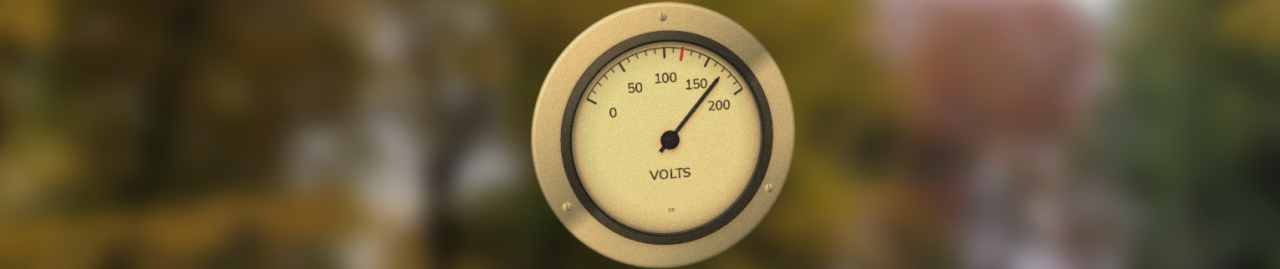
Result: 170 V
